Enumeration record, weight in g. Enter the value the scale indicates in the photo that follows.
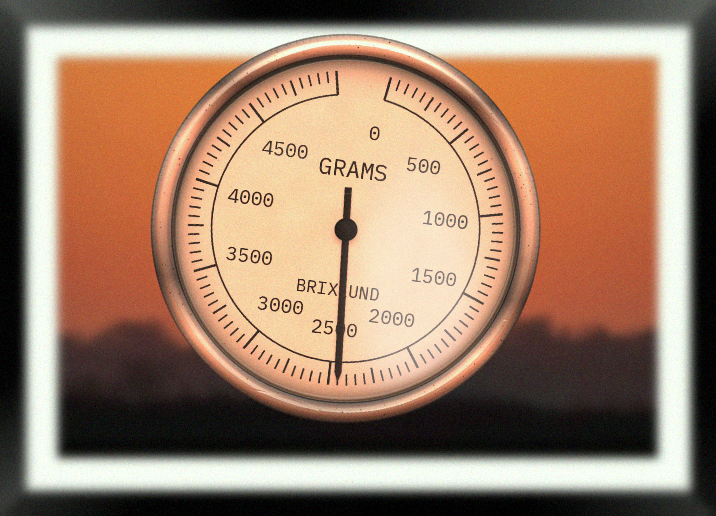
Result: 2450 g
